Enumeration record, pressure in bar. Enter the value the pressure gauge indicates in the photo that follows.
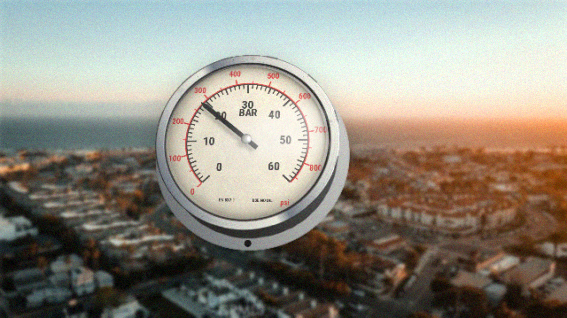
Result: 19 bar
